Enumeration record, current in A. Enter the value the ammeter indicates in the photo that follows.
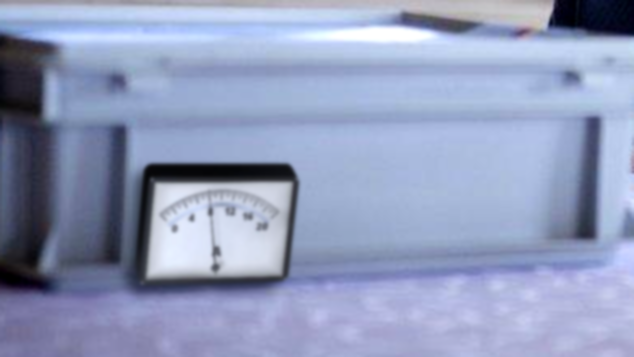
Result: 8 A
